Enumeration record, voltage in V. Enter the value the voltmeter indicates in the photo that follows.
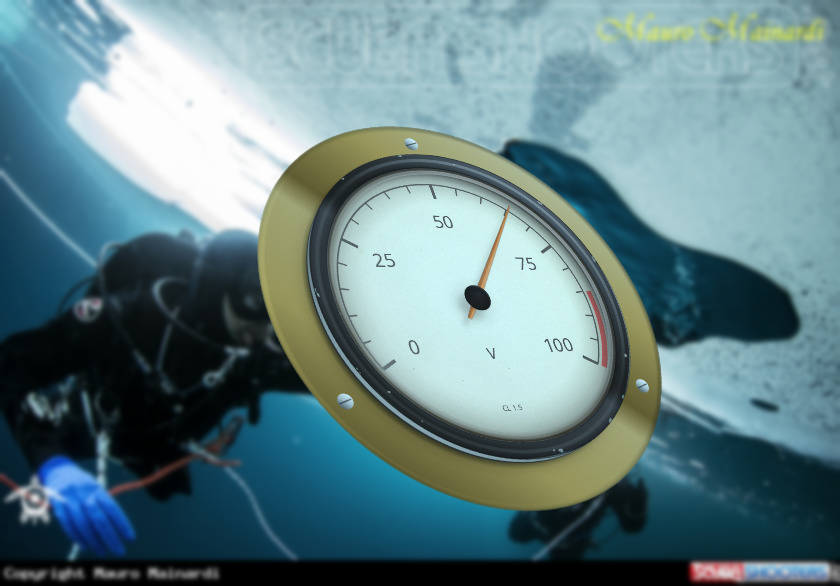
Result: 65 V
